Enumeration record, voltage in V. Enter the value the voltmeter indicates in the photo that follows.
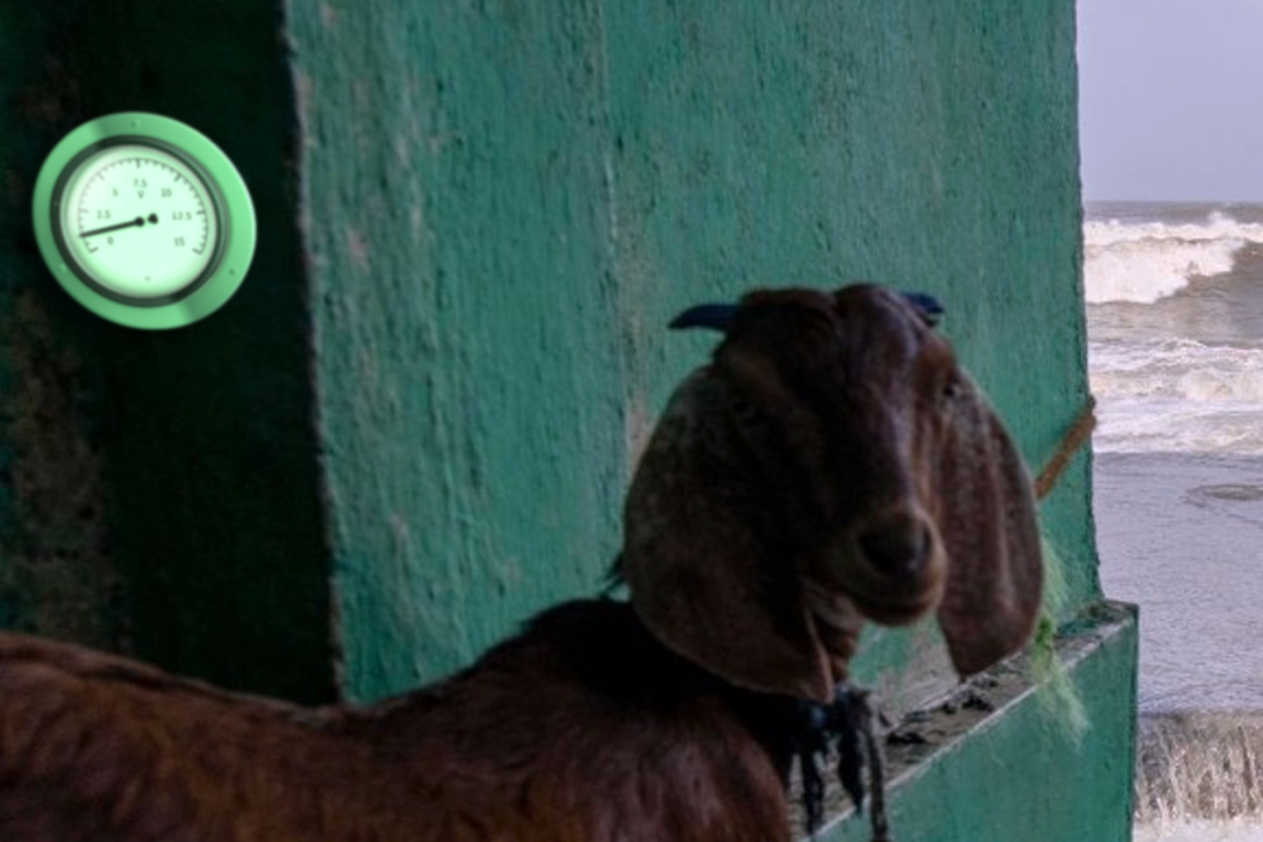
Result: 1 V
